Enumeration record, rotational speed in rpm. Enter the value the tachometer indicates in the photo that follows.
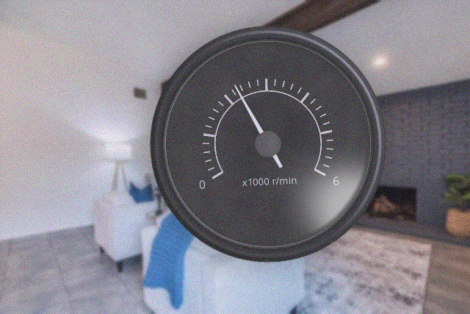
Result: 2300 rpm
